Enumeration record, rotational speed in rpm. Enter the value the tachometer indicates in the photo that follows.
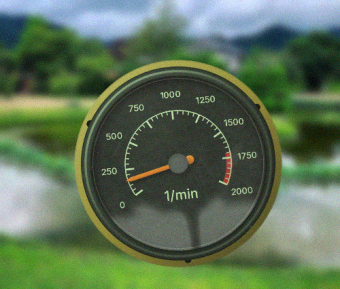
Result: 150 rpm
